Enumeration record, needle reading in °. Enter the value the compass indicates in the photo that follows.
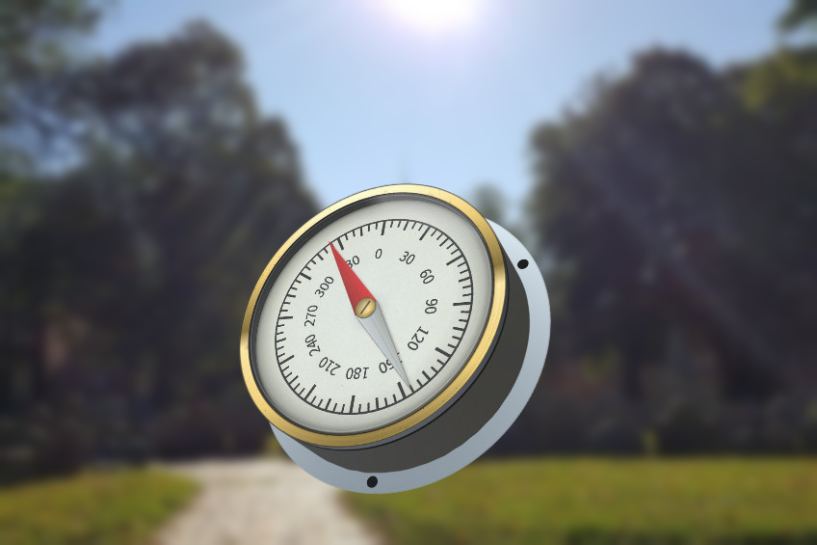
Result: 325 °
